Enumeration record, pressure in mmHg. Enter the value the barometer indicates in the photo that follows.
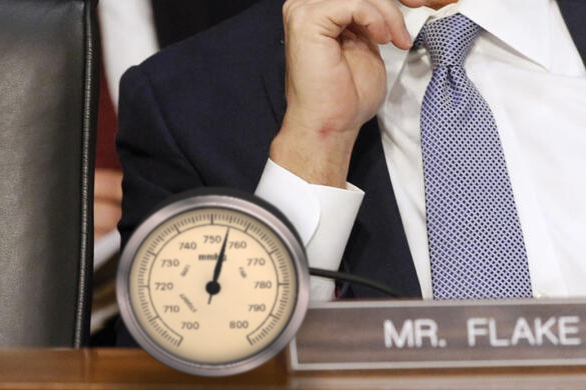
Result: 755 mmHg
